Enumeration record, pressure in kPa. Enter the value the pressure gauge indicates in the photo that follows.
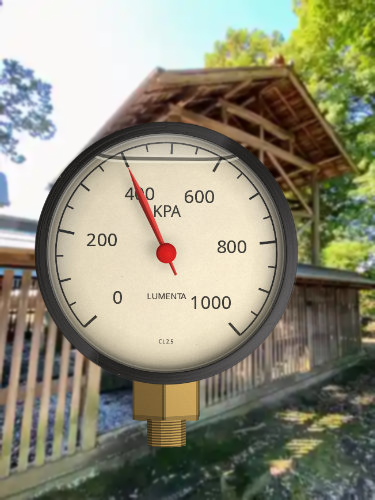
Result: 400 kPa
